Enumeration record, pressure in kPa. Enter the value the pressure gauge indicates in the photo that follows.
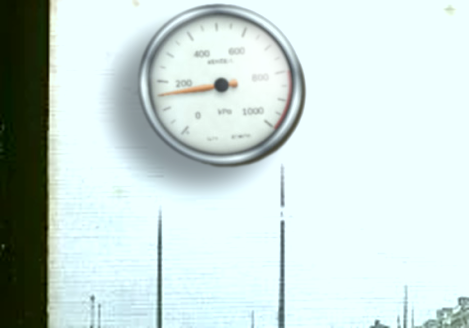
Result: 150 kPa
